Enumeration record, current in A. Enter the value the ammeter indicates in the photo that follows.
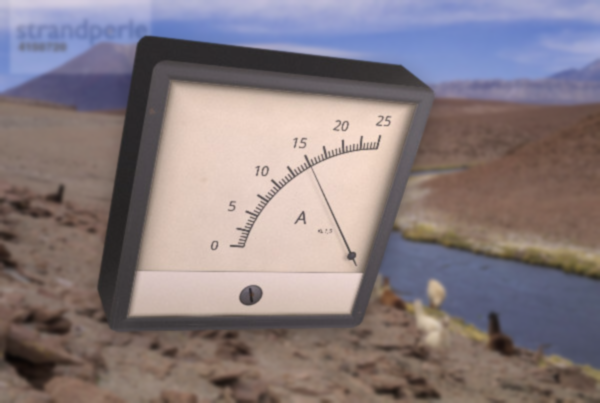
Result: 15 A
